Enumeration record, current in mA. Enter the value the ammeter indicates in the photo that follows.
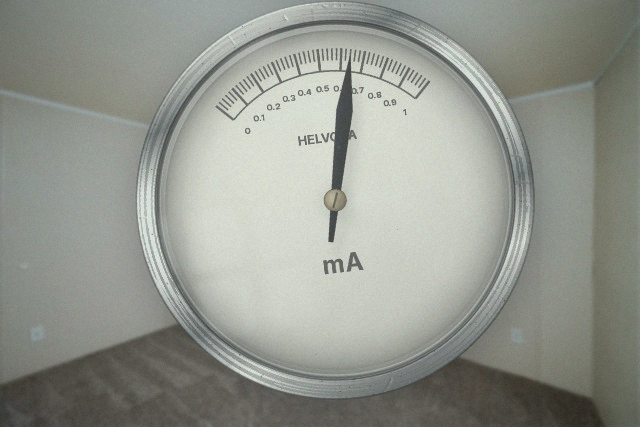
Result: 0.64 mA
